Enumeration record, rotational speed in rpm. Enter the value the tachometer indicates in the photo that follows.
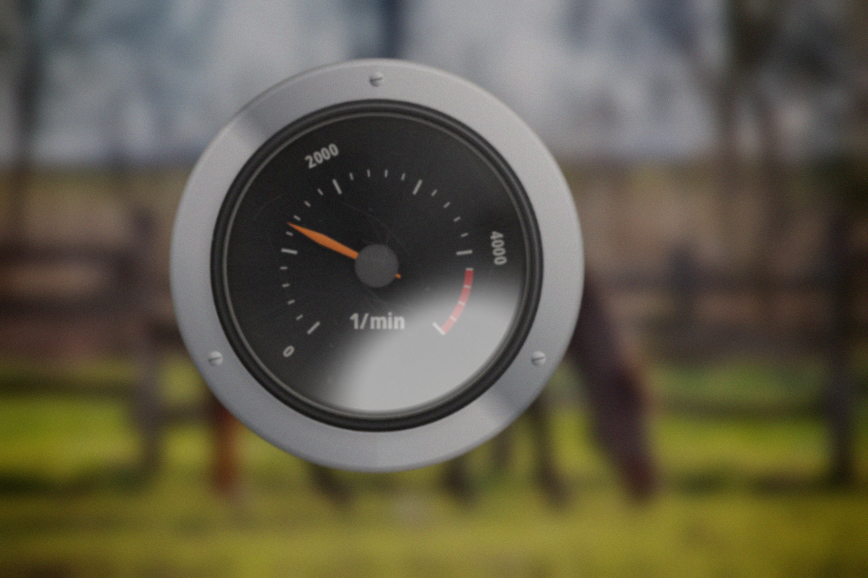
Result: 1300 rpm
